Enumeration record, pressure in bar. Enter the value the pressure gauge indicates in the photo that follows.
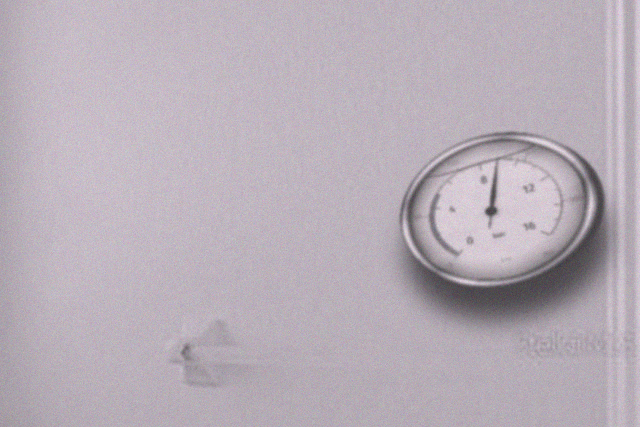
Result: 9 bar
